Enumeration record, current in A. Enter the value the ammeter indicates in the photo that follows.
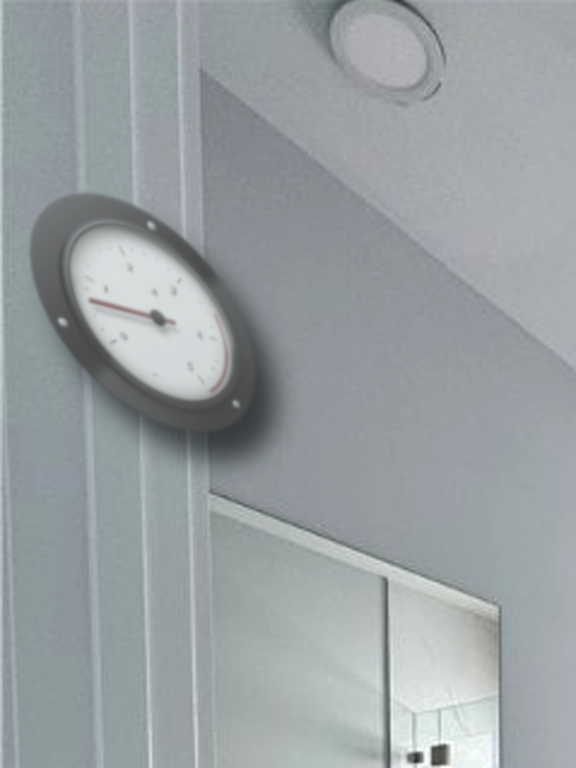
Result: 0.6 A
